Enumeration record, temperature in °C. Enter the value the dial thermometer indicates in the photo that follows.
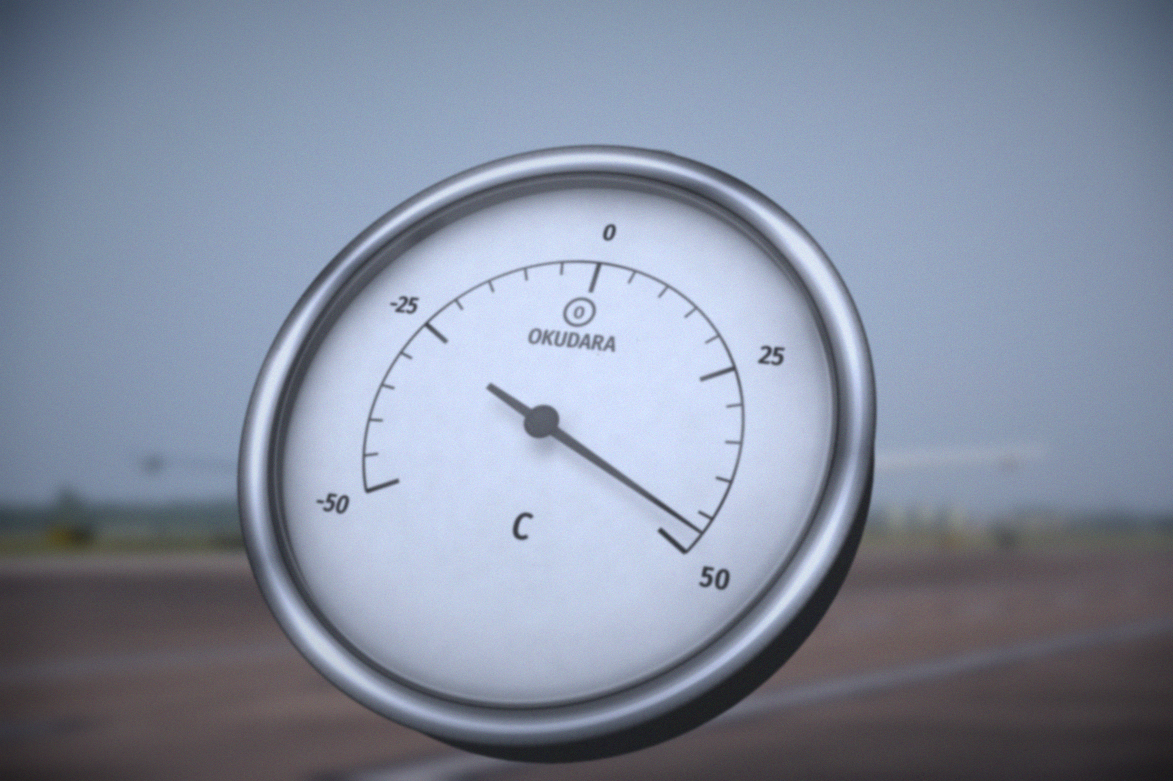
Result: 47.5 °C
